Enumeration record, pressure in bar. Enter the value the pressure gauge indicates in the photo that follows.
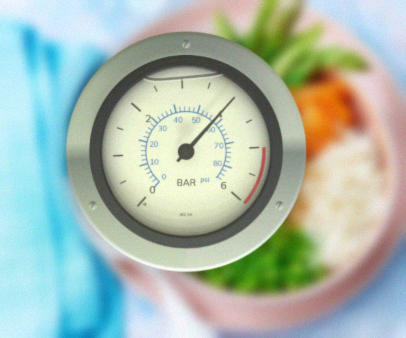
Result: 4 bar
